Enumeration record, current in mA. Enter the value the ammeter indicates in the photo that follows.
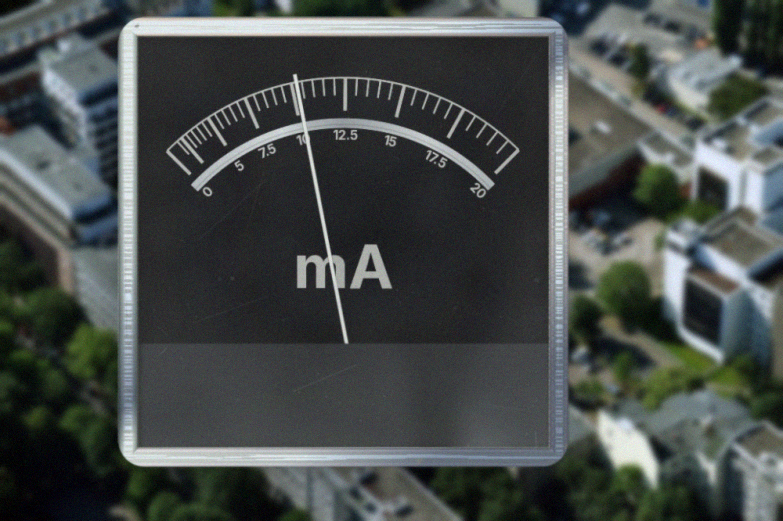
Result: 10.25 mA
